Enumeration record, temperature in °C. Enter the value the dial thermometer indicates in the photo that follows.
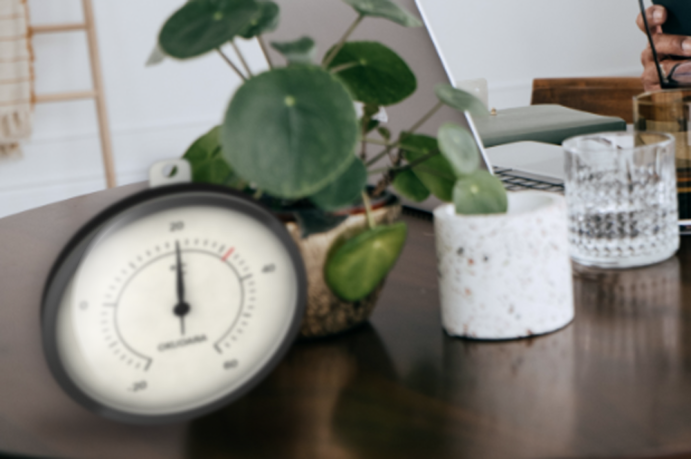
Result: 20 °C
